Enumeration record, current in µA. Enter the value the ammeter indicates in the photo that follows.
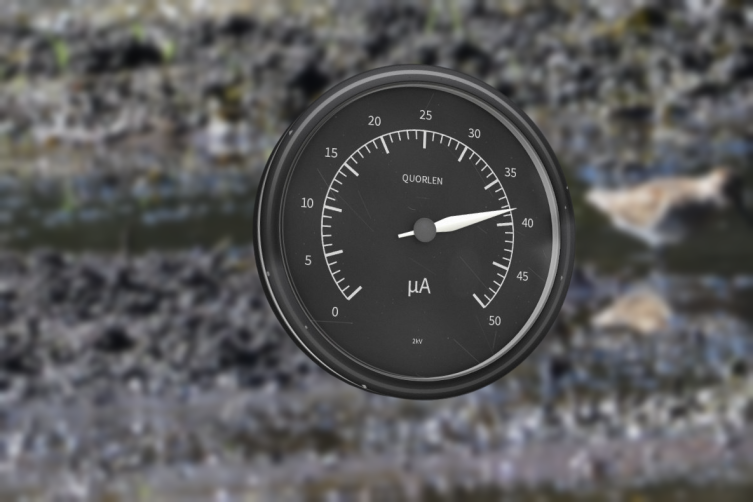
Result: 38.5 µA
